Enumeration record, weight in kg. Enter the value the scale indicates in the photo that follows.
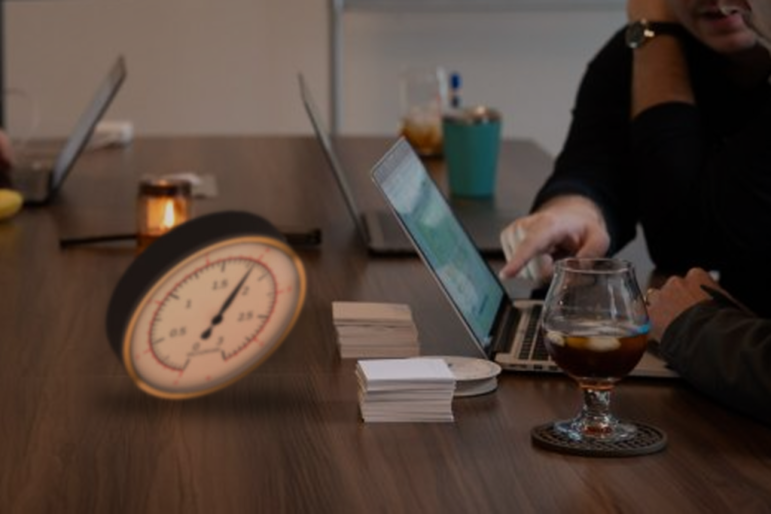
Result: 1.75 kg
